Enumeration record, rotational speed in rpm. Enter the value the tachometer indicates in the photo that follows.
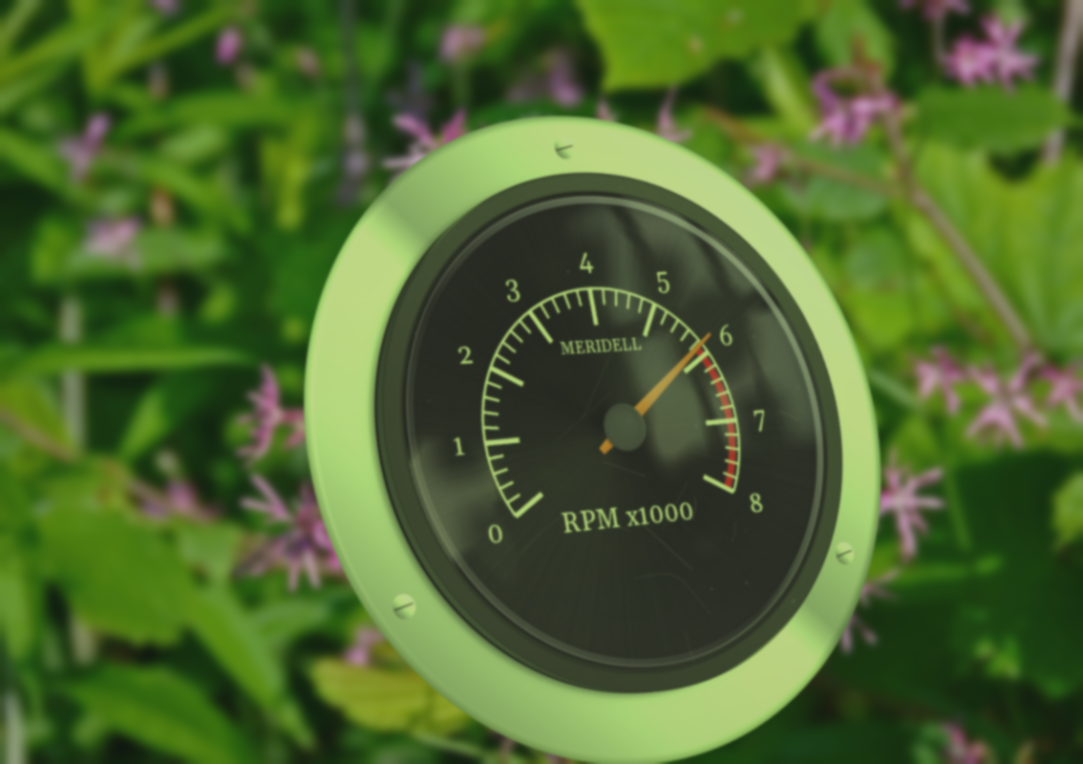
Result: 5800 rpm
